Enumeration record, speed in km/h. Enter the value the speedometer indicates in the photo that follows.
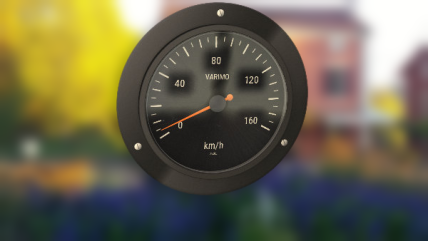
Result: 5 km/h
